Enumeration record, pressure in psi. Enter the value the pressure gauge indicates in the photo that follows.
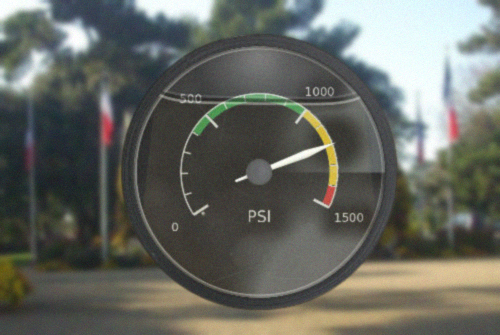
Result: 1200 psi
